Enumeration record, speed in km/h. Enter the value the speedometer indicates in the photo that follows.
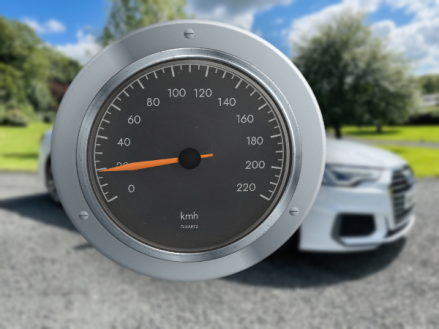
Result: 20 km/h
